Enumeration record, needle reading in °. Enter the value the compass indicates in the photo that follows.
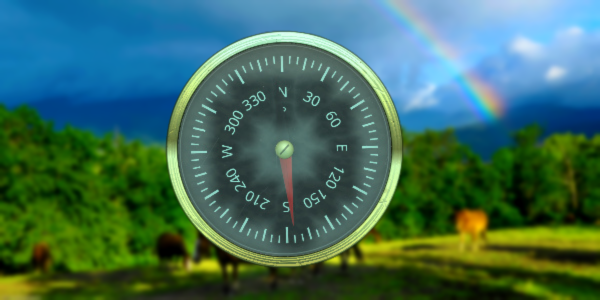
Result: 175 °
